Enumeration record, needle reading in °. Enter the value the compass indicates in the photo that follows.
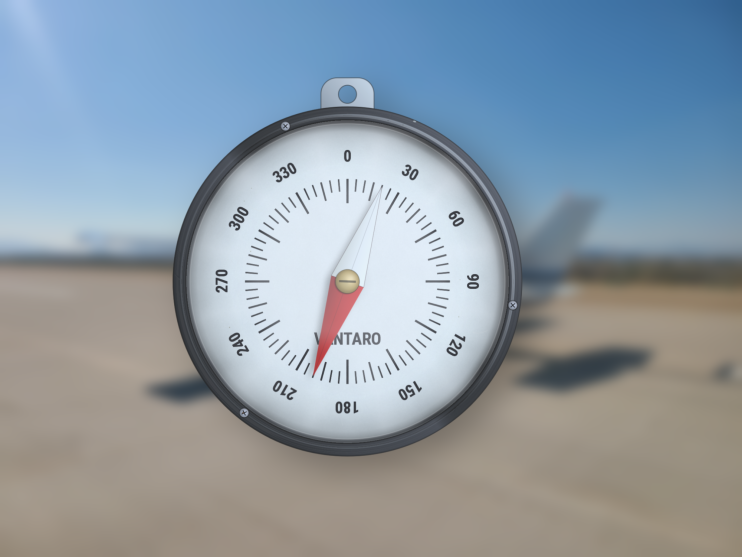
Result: 200 °
